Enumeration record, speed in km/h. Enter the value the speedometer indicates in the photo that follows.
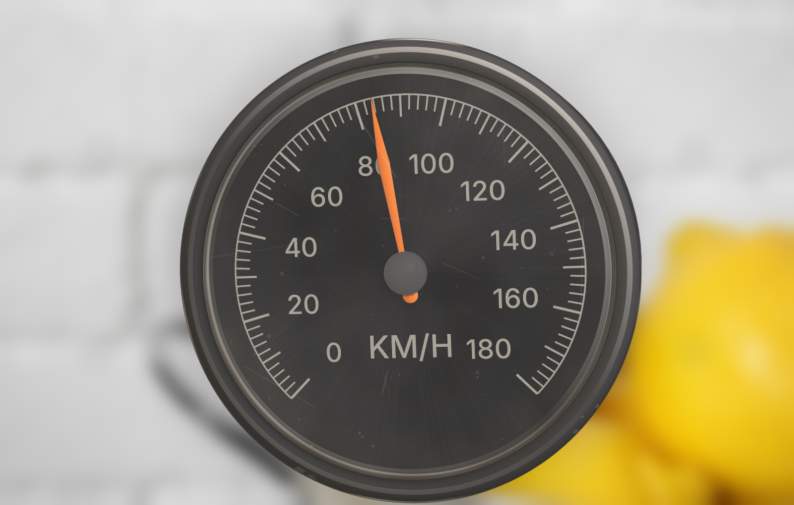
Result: 84 km/h
